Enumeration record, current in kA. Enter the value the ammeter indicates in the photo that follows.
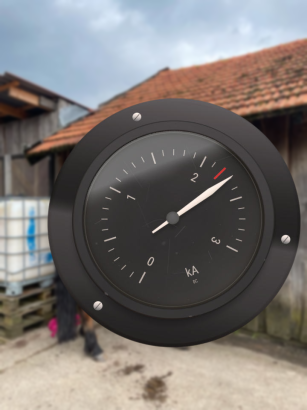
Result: 2.3 kA
